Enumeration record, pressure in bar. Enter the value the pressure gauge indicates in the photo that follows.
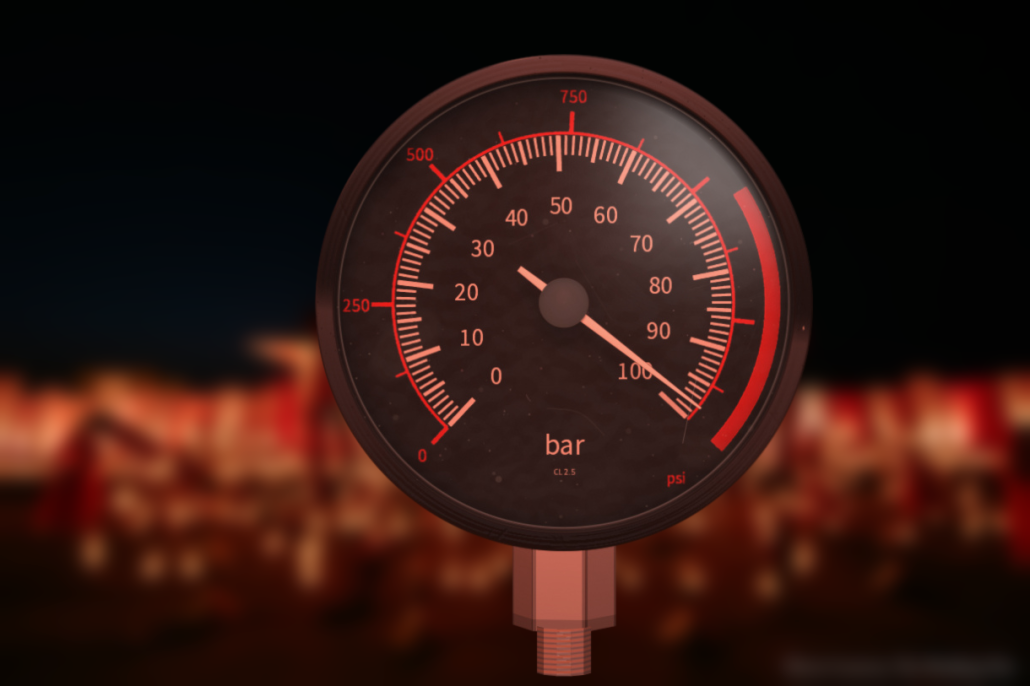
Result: 98 bar
